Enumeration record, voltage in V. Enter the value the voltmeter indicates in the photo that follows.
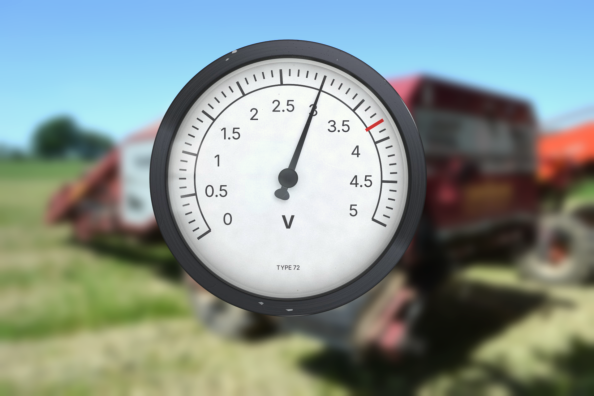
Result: 3 V
